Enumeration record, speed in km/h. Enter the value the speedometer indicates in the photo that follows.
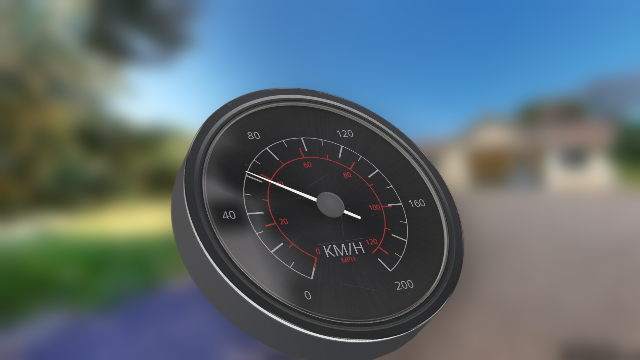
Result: 60 km/h
